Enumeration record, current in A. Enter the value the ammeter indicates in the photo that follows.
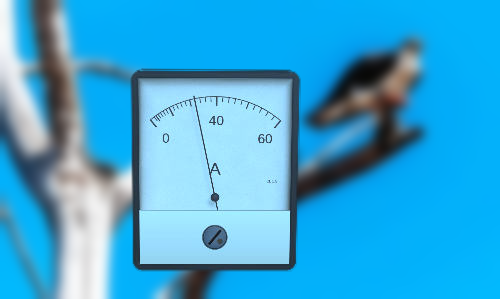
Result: 32 A
